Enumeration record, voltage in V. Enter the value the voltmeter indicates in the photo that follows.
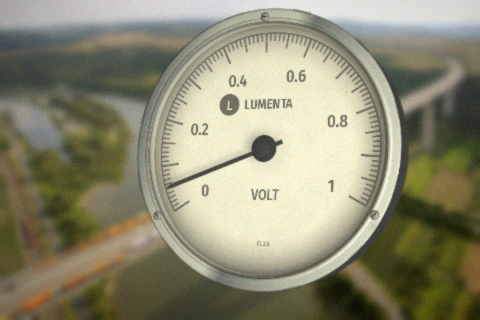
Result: 0.05 V
